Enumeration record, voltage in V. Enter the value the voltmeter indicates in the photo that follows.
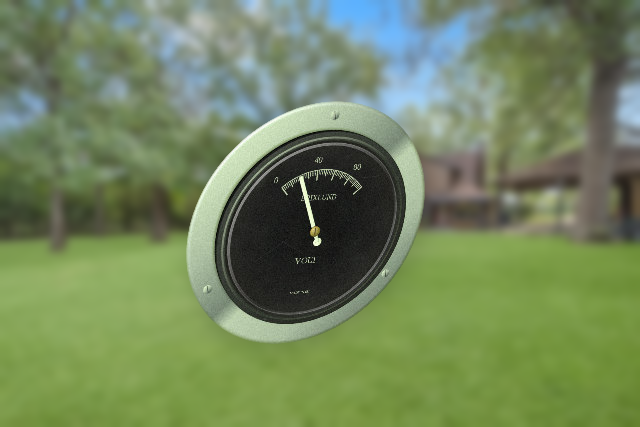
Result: 20 V
